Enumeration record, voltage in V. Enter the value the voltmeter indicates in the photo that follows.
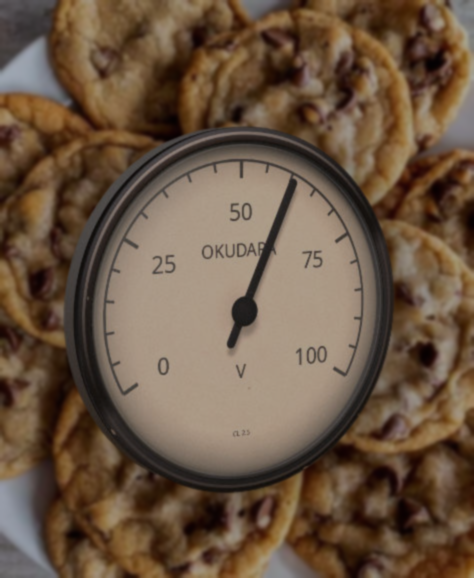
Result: 60 V
